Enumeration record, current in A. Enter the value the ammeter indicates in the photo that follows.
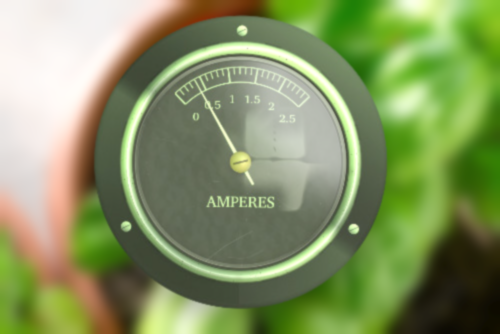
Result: 0.4 A
